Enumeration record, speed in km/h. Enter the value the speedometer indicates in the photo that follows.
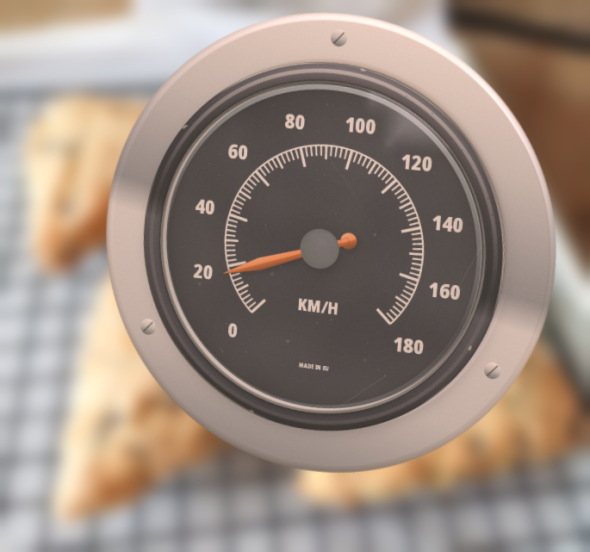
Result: 18 km/h
